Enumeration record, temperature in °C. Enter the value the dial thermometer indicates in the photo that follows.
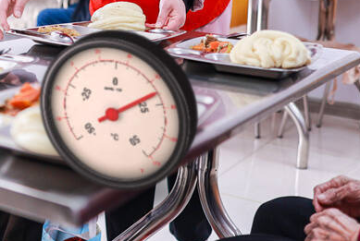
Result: 20 °C
